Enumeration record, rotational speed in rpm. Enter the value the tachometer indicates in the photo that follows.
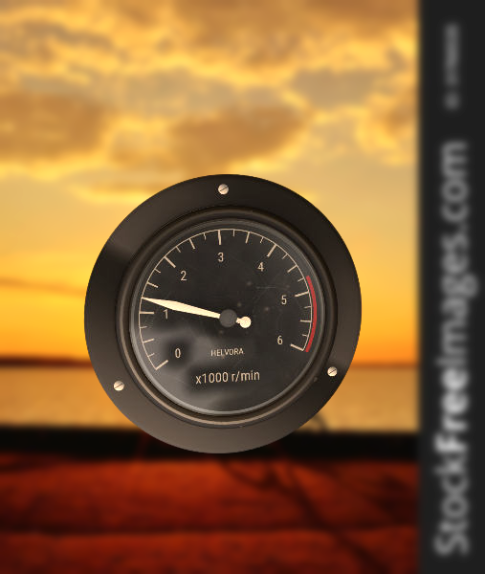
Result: 1250 rpm
